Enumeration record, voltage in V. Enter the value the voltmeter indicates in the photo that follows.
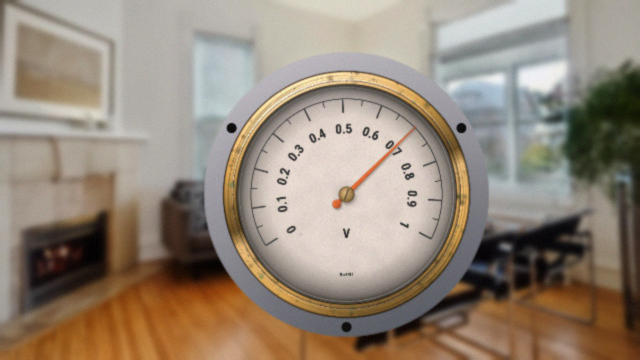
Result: 0.7 V
